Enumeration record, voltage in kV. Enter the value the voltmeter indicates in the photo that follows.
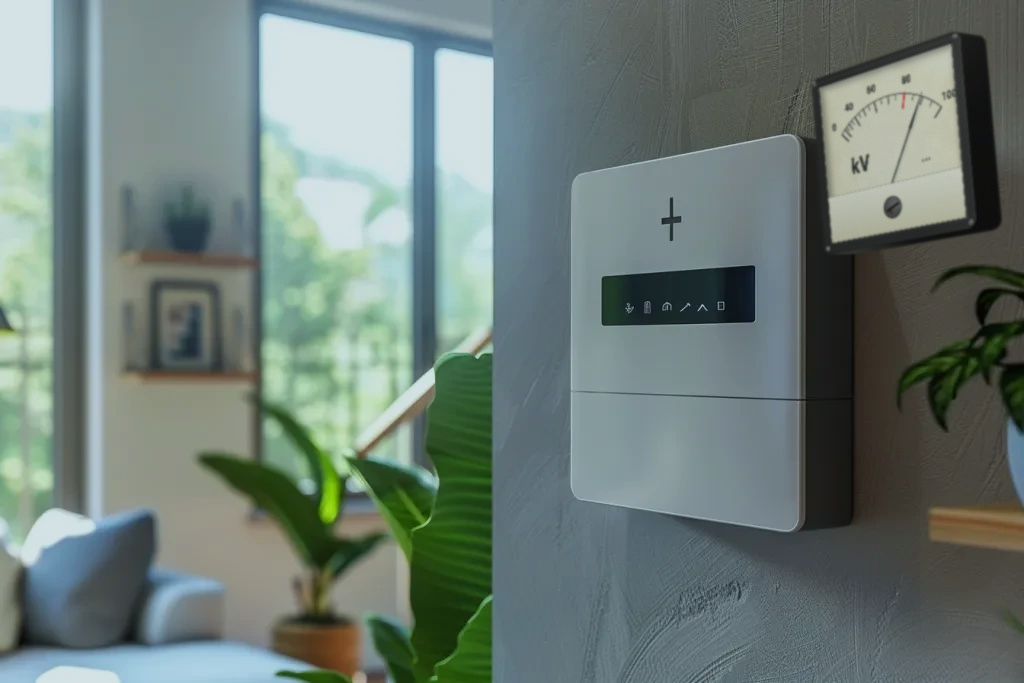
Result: 90 kV
